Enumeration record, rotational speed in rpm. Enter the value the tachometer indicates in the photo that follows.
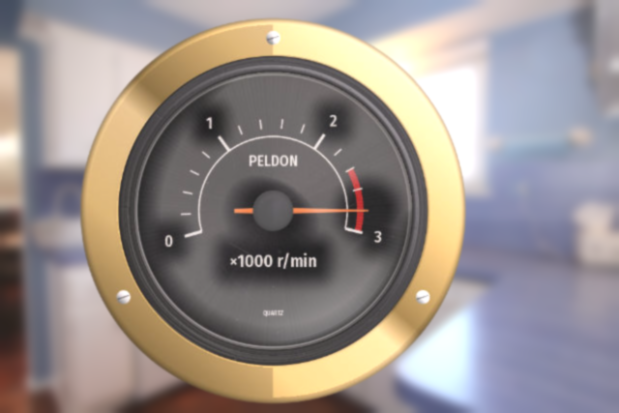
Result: 2800 rpm
